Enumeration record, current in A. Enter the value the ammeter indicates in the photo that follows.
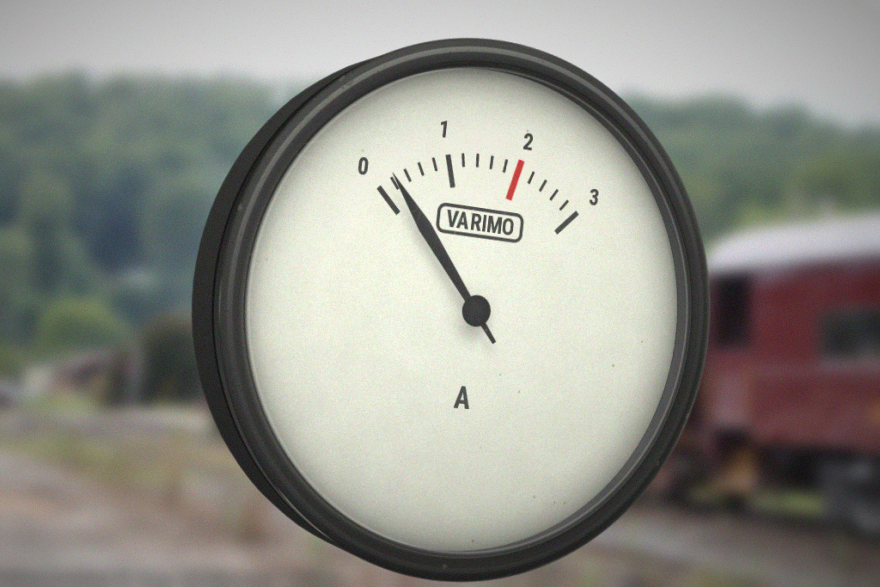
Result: 0.2 A
